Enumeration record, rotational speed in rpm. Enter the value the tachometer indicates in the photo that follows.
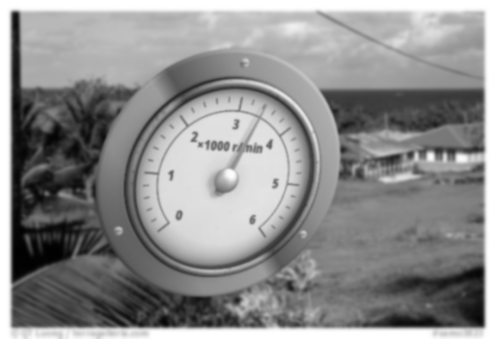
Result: 3400 rpm
